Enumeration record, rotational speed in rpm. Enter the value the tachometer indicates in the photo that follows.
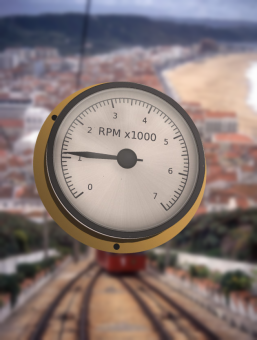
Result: 1100 rpm
